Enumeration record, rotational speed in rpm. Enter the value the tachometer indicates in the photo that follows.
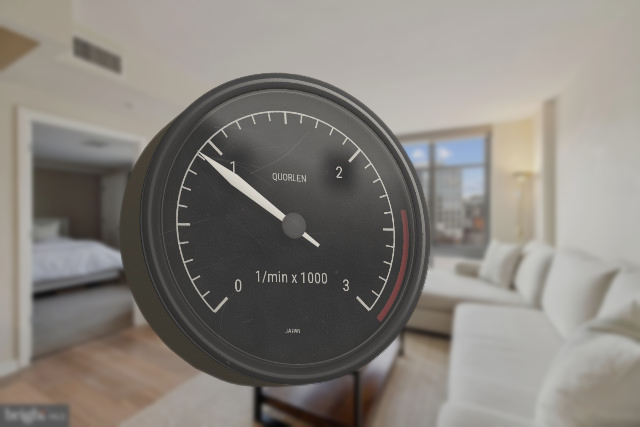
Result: 900 rpm
